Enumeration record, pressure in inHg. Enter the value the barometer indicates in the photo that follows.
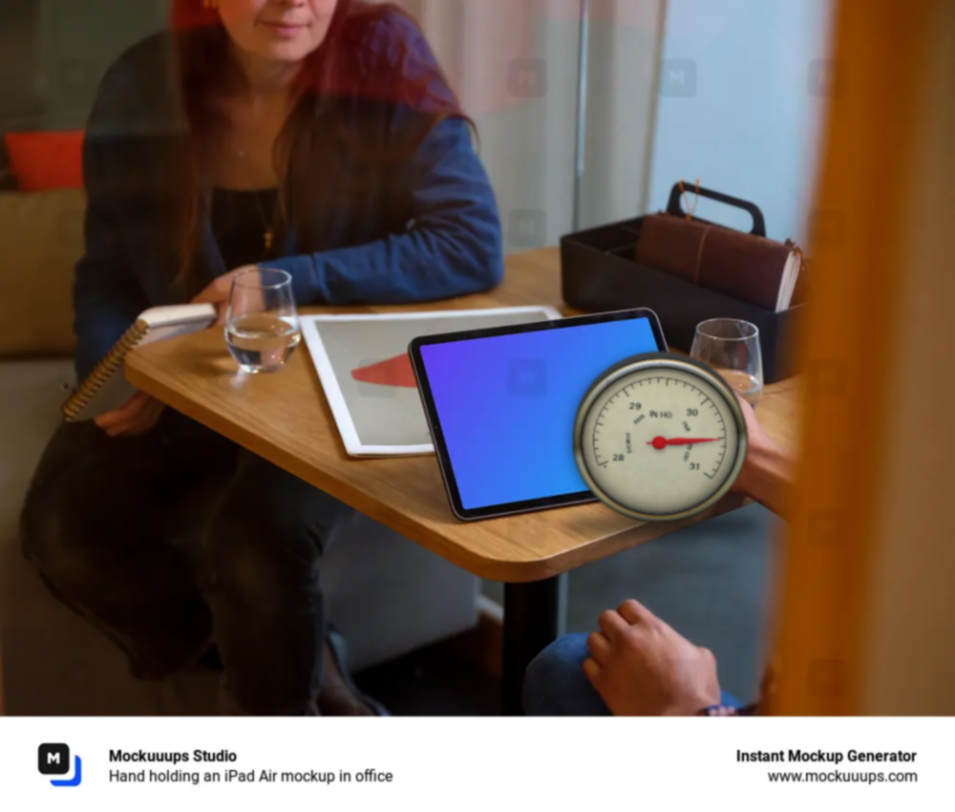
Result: 30.5 inHg
